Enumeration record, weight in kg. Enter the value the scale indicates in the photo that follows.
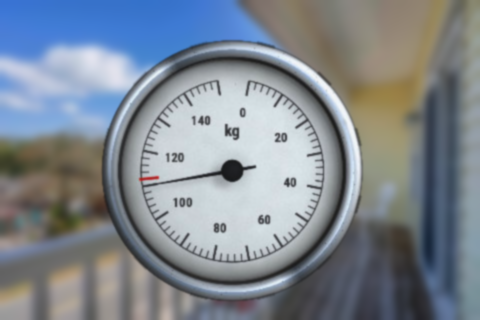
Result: 110 kg
